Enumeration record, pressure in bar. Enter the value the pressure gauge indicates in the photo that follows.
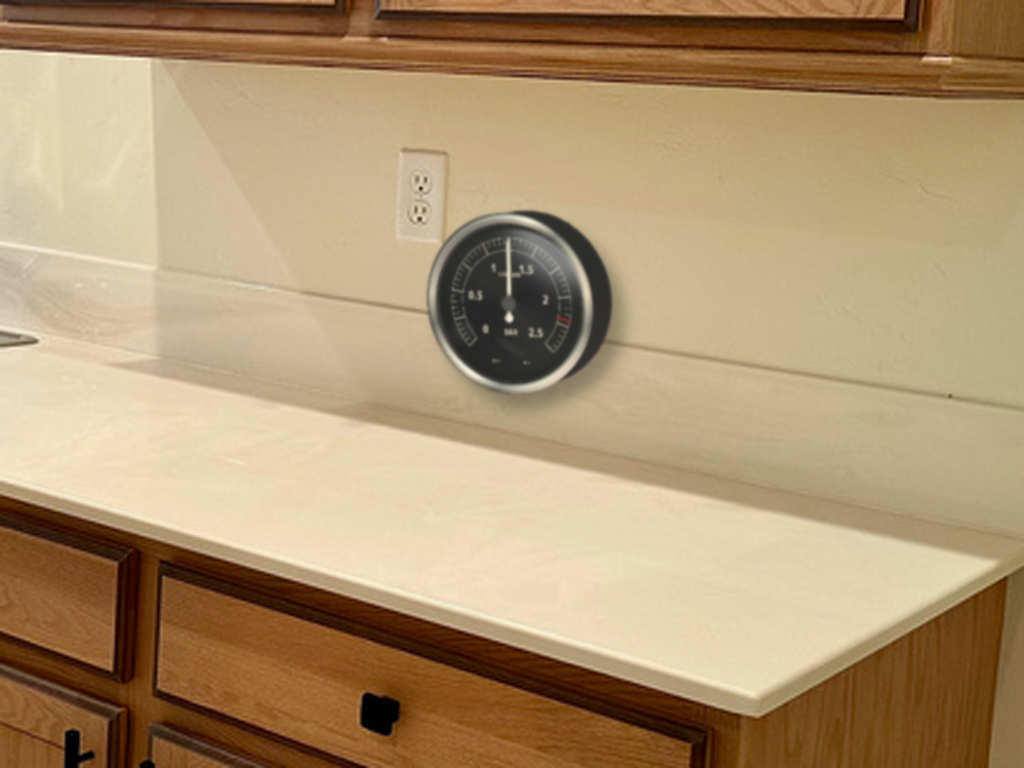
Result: 1.25 bar
